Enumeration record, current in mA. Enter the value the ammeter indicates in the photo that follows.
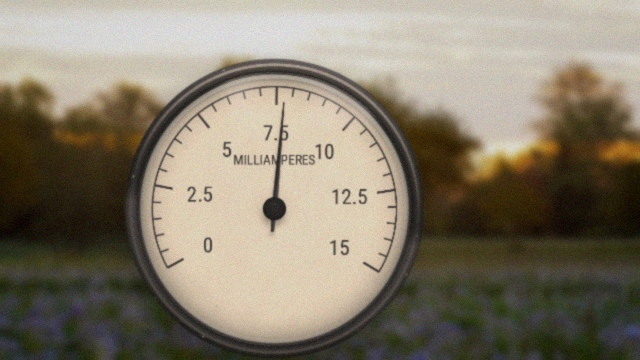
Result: 7.75 mA
